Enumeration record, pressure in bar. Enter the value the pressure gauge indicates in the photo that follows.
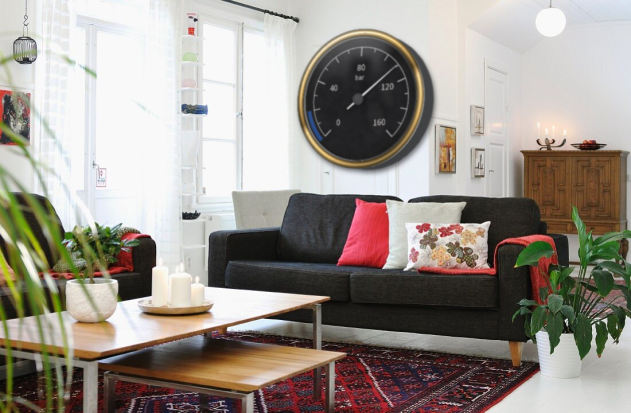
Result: 110 bar
